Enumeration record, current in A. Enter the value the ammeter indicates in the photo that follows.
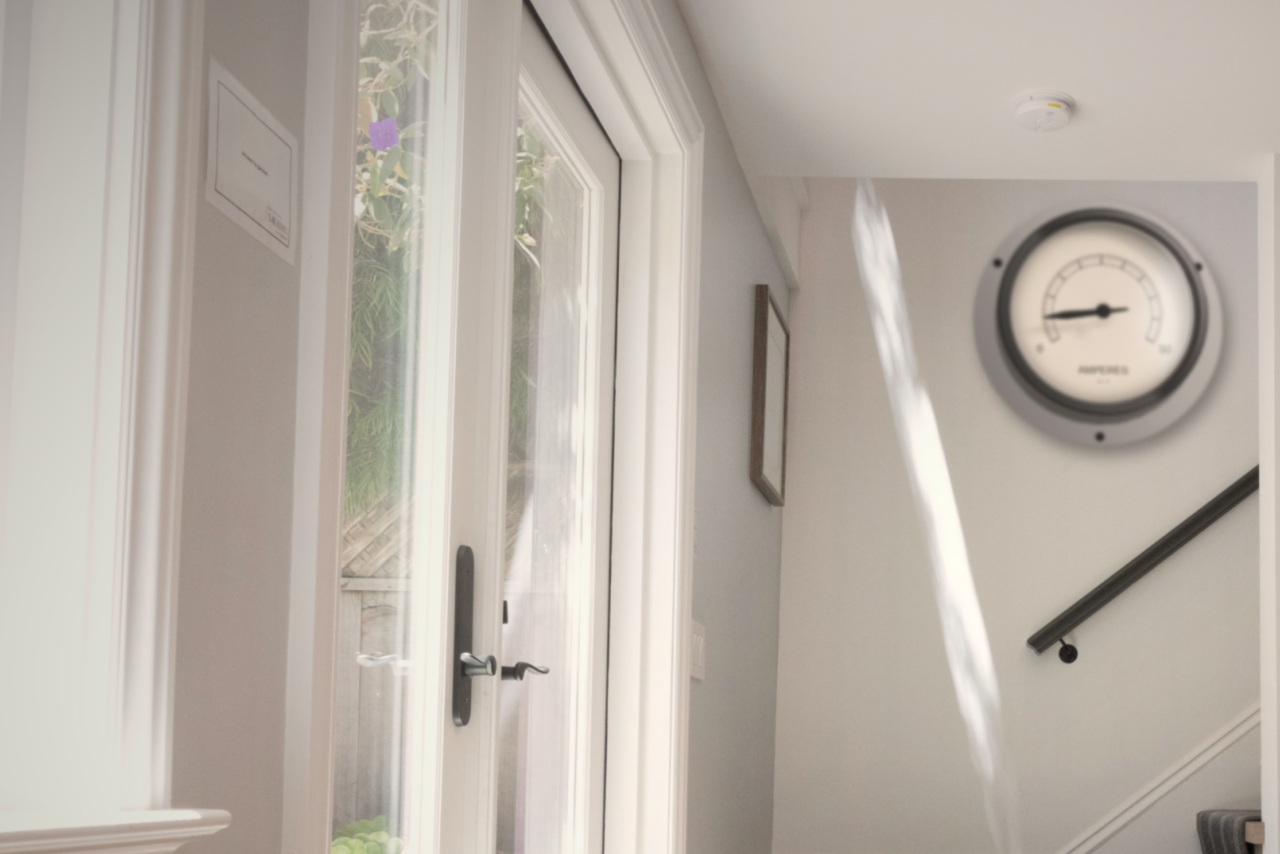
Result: 5 A
